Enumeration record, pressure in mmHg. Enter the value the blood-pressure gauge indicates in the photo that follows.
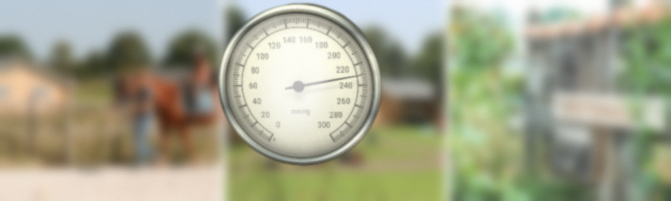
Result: 230 mmHg
